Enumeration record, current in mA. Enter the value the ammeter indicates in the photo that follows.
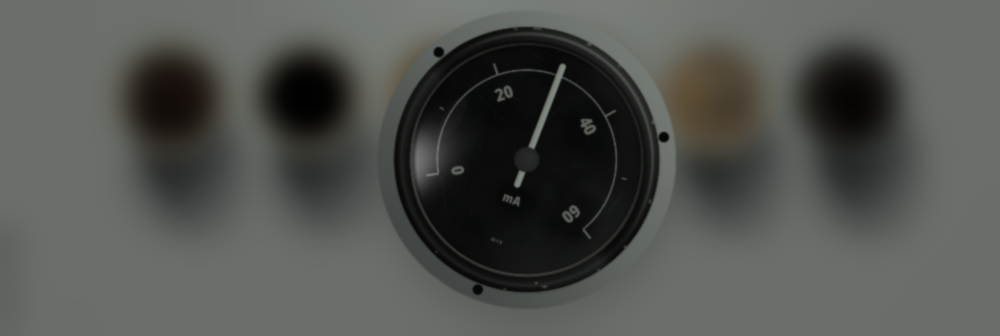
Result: 30 mA
